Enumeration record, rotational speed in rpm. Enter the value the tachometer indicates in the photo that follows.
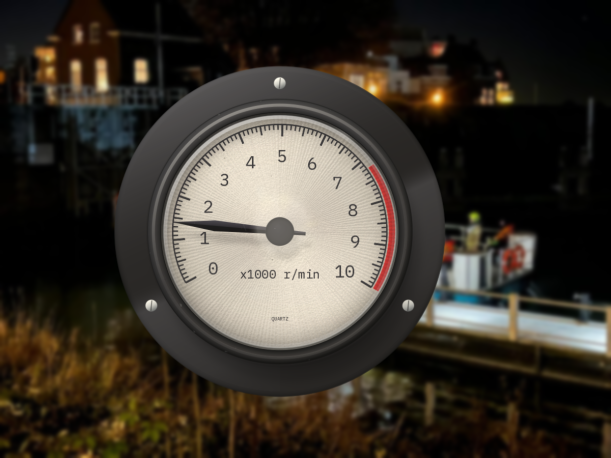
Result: 1400 rpm
